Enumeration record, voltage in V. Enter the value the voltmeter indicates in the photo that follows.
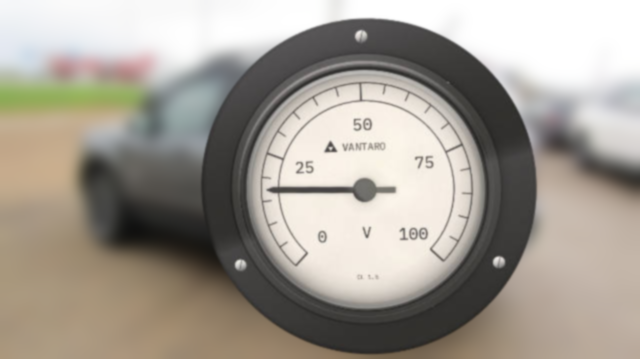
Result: 17.5 V
